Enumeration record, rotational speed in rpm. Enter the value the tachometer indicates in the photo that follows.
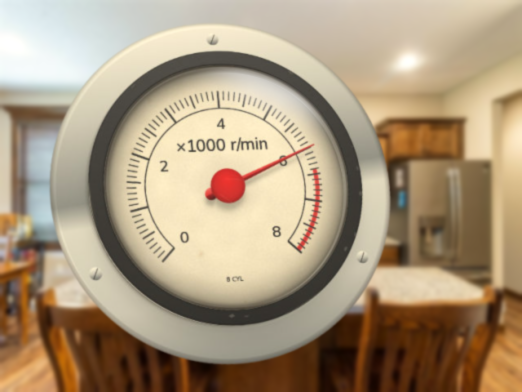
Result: 6000 rpm
